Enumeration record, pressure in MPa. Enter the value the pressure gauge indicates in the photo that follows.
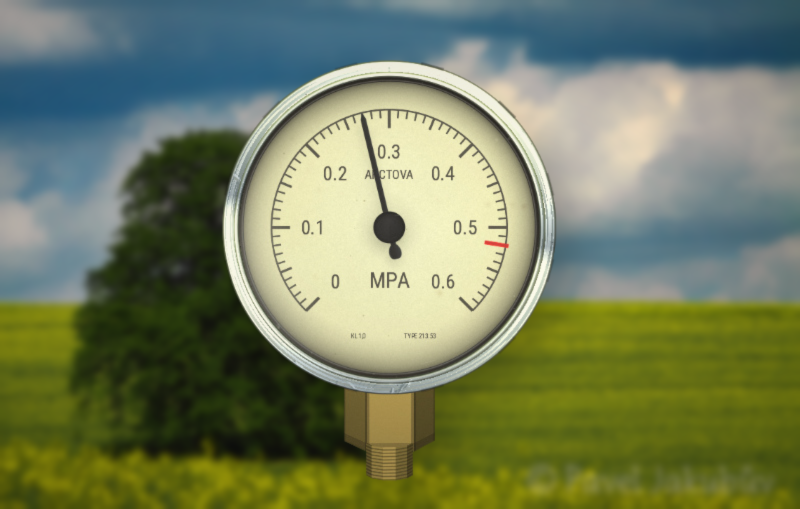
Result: 0.27 MPa
